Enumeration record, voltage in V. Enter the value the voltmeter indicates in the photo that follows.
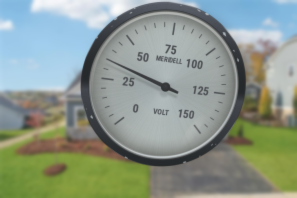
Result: 35 V
